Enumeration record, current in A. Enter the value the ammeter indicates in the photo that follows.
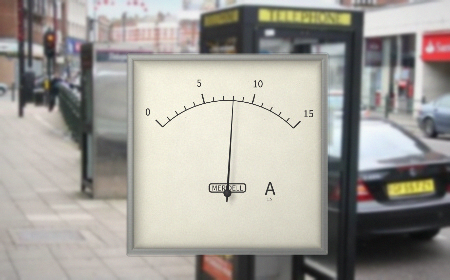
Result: 8 A
